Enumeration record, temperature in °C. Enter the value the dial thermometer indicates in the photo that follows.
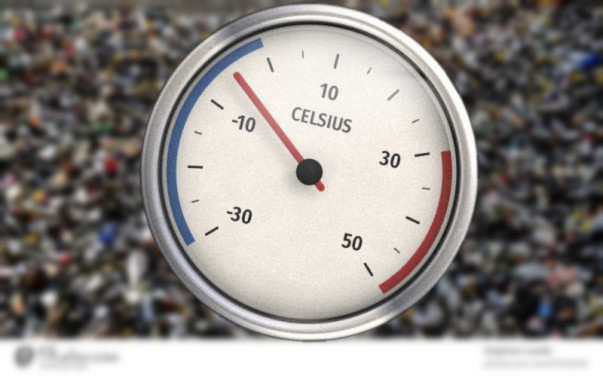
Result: -5 °C
